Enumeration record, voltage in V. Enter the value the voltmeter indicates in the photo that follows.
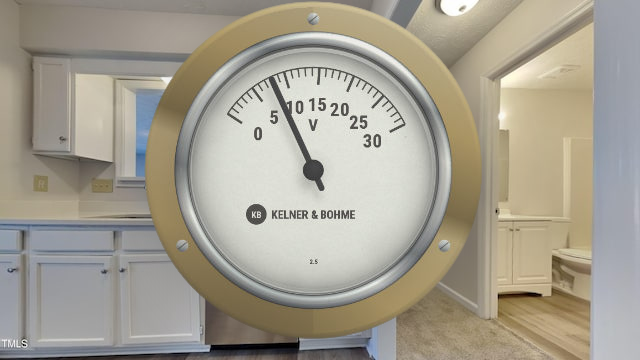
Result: 8 V
